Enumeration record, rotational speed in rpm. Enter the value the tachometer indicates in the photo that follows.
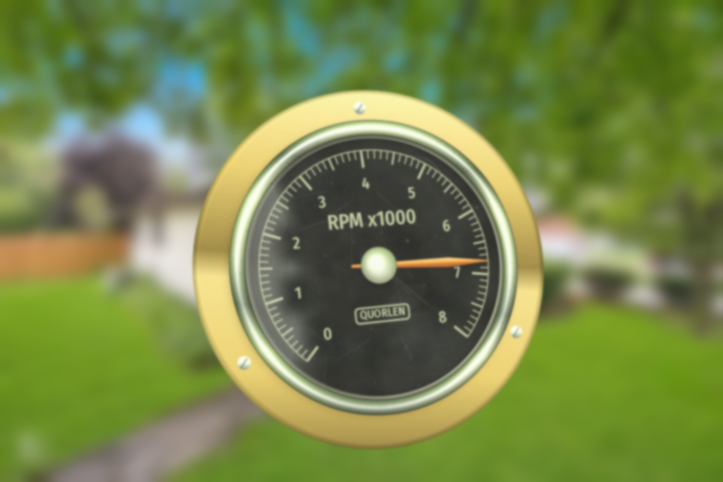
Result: 6800 rpm
